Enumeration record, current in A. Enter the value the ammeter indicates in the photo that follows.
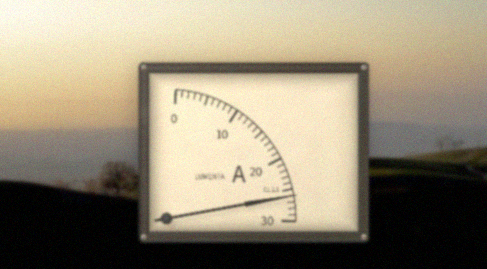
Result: 26 A
